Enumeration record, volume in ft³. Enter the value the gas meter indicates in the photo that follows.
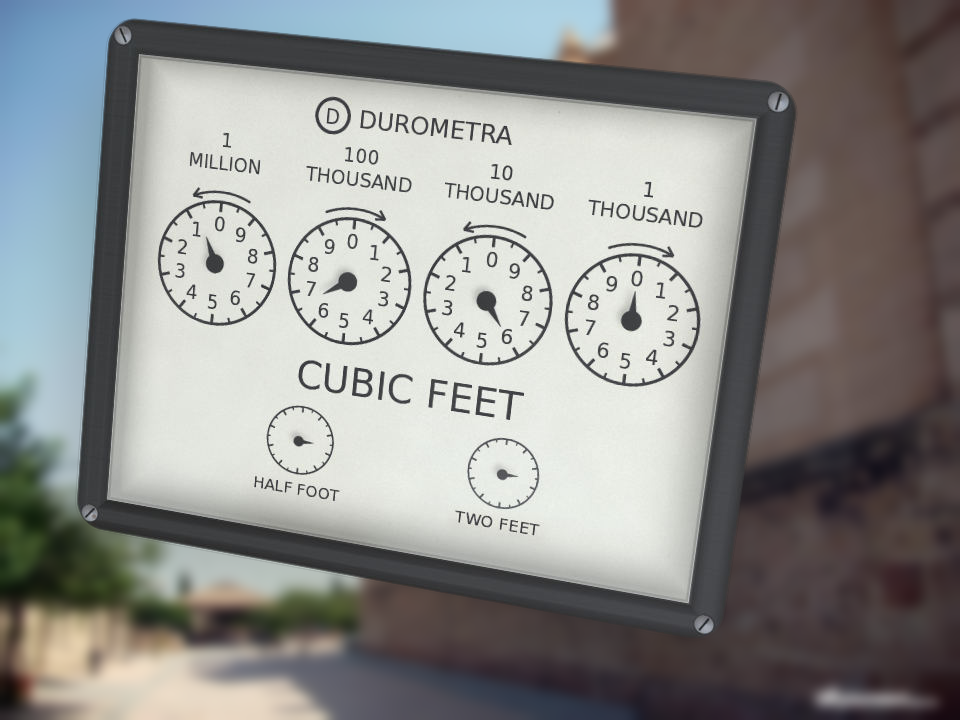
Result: 66000 ft³
